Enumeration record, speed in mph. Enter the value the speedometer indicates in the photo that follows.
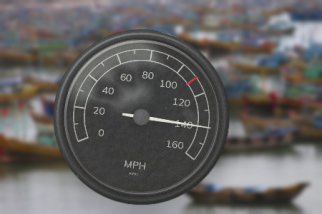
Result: 140 mph
